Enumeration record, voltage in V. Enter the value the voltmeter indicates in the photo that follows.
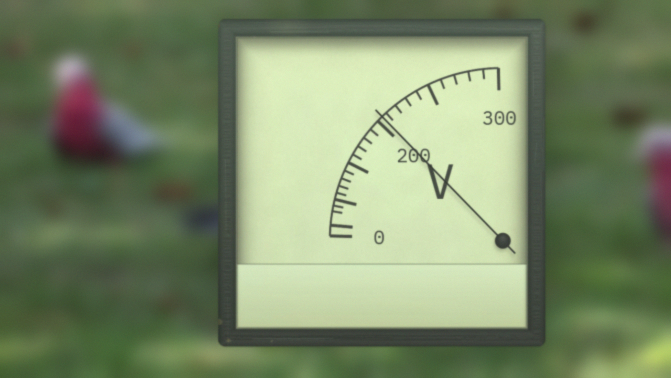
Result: 205 V
